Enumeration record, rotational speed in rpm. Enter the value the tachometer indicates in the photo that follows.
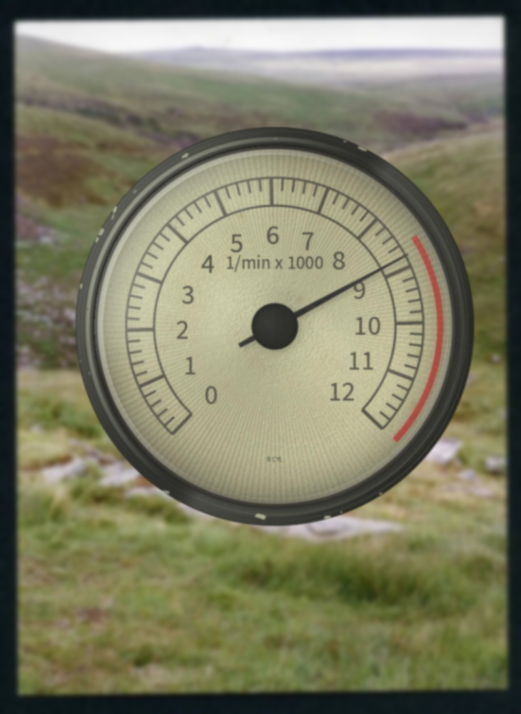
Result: 8800 rpm
